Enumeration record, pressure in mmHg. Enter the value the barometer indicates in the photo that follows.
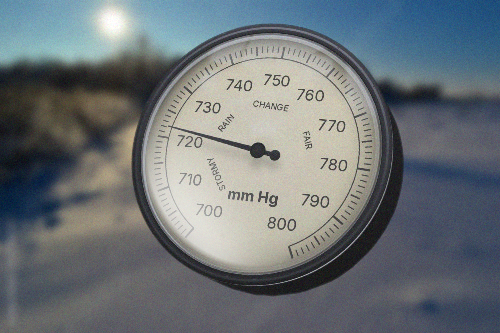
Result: 722 mmHg
